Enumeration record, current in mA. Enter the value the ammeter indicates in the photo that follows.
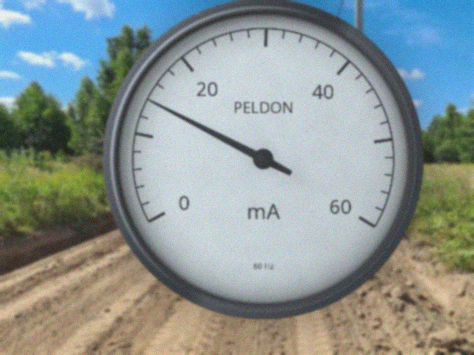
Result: 14 mA
